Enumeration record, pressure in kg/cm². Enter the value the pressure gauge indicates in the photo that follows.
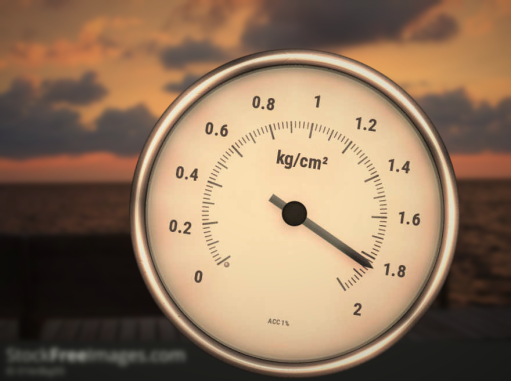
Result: 1.84 kg/cm²
